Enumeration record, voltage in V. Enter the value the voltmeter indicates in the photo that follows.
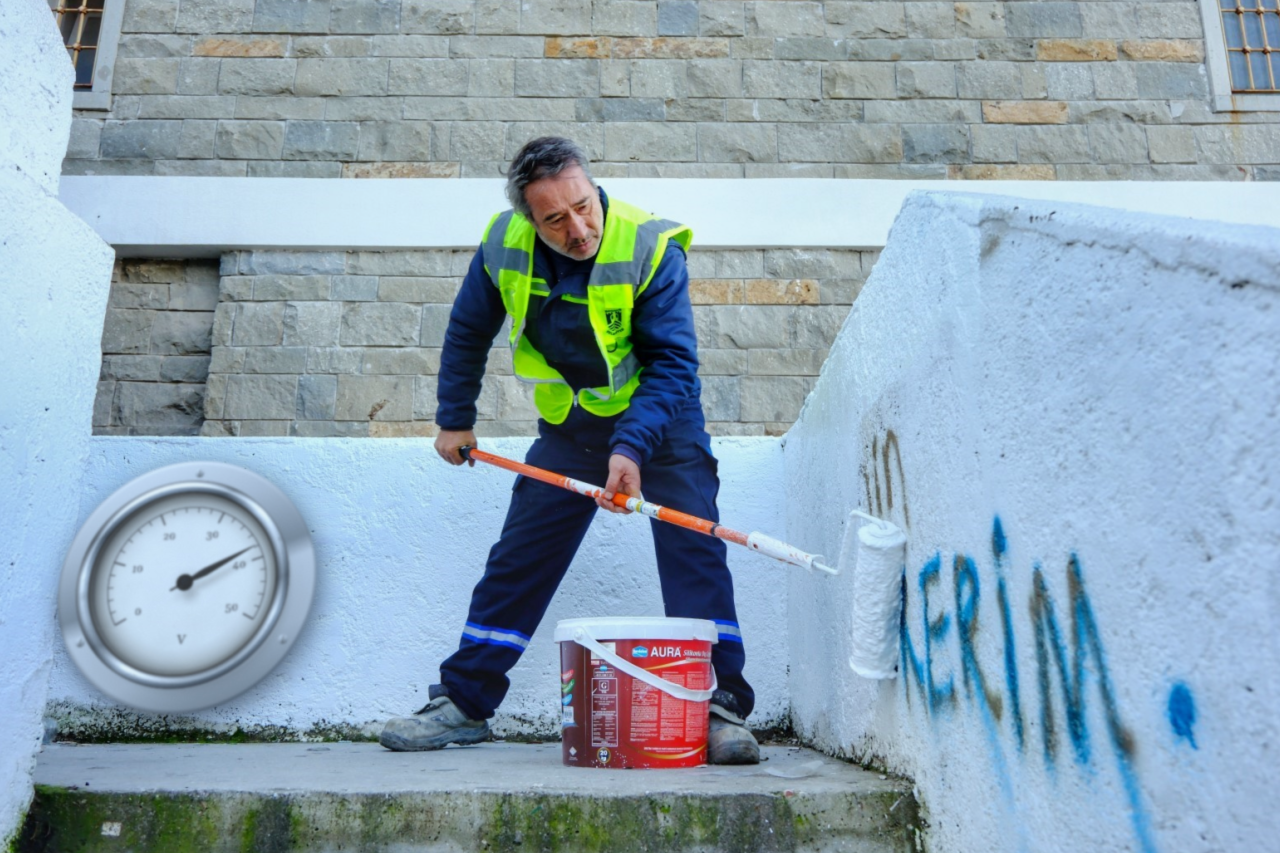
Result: 38 V
